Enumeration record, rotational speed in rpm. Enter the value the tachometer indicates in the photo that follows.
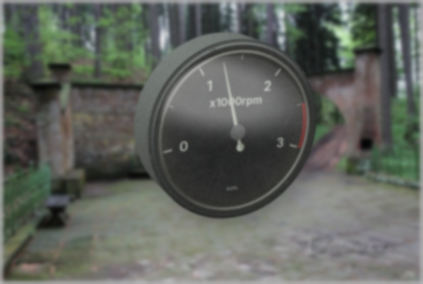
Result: 1250 rpm
